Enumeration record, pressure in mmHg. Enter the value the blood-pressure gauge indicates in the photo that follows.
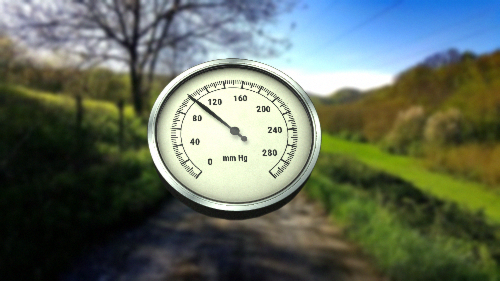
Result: 100 mmHg
